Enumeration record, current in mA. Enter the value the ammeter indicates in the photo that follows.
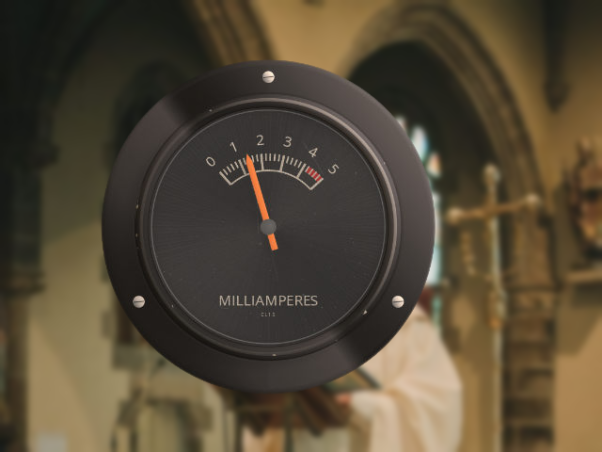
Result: 1.4 mA
